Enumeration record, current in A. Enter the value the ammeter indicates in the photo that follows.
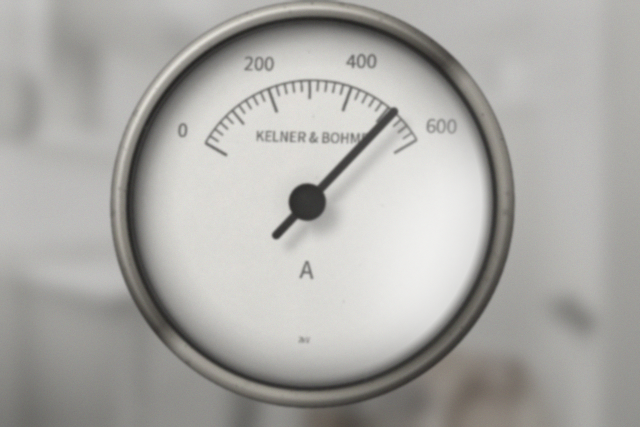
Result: 520 A
